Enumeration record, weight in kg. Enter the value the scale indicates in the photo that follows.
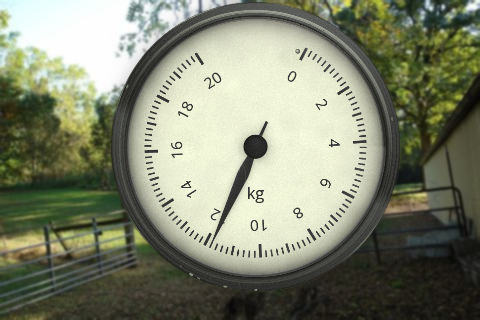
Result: 11.8 kg
